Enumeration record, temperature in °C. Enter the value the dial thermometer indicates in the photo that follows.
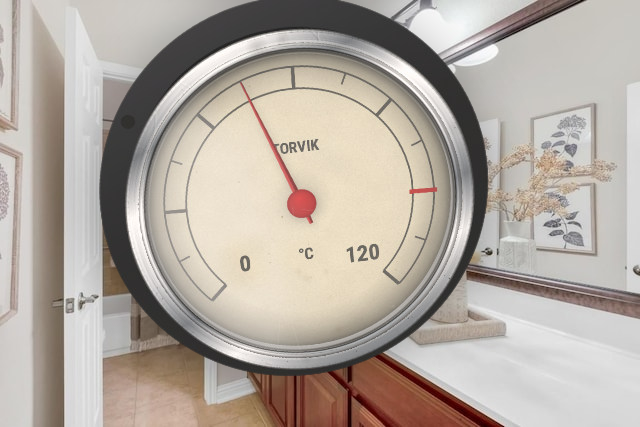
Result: 50 °C
